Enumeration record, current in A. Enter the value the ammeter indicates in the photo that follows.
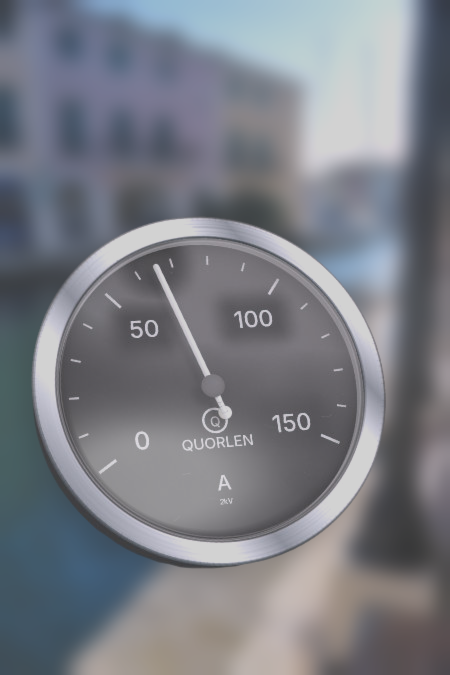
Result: 65 A
